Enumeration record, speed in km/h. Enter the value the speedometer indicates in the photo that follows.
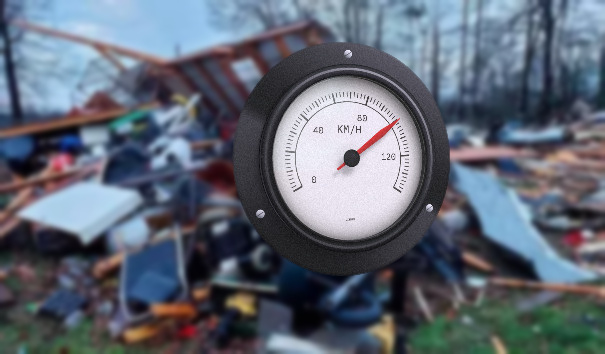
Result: 100 km/h
